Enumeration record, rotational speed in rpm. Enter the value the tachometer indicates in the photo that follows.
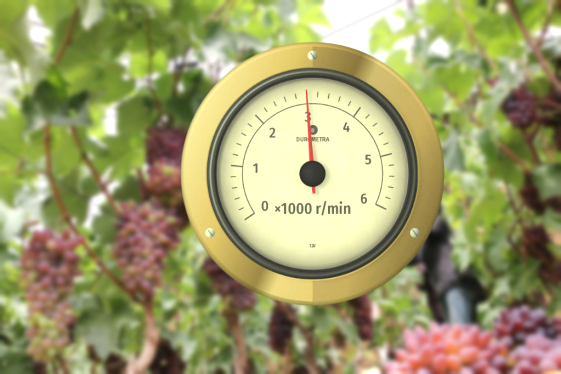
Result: 3000 rpm
